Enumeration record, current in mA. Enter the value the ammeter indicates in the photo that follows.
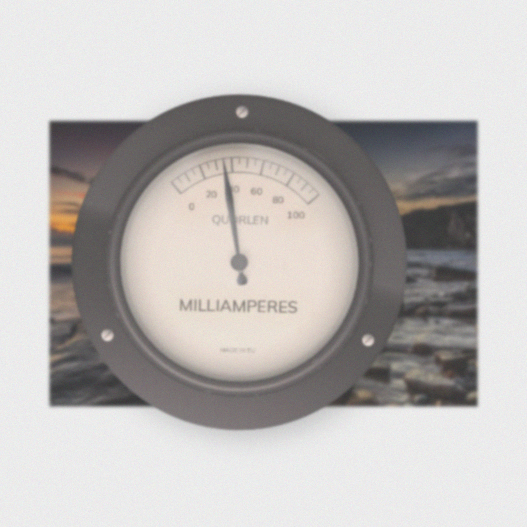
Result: 35 mA
